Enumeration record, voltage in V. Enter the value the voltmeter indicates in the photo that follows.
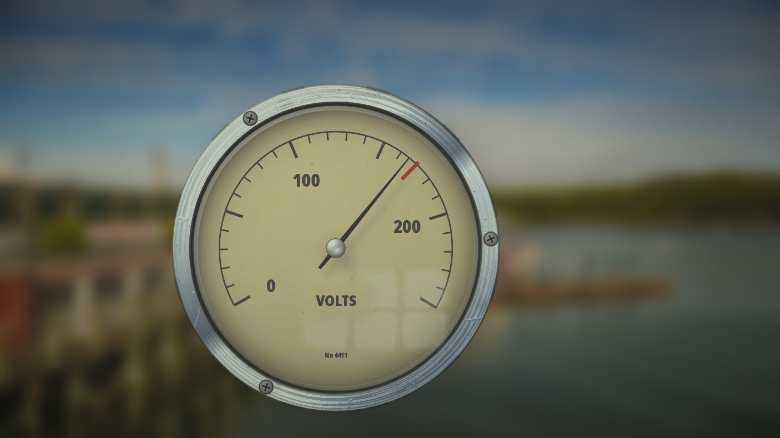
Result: 165 V
